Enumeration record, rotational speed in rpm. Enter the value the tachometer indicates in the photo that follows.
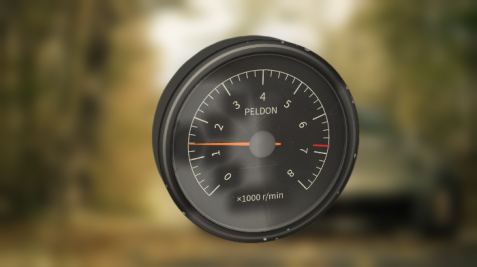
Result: 1400 rpm
